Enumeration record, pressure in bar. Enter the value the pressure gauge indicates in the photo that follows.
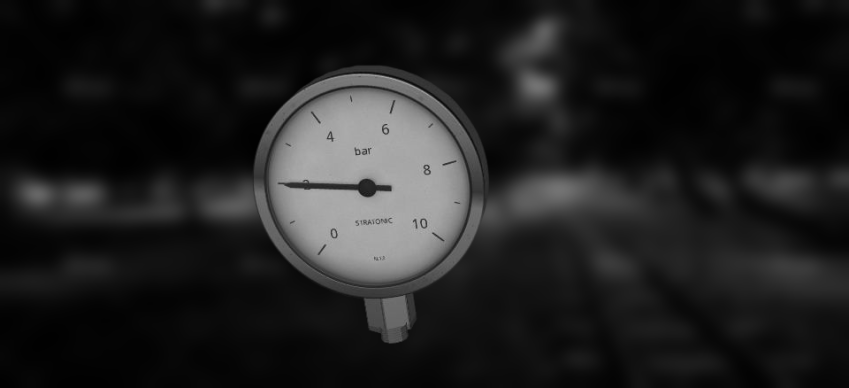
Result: 2 bar
